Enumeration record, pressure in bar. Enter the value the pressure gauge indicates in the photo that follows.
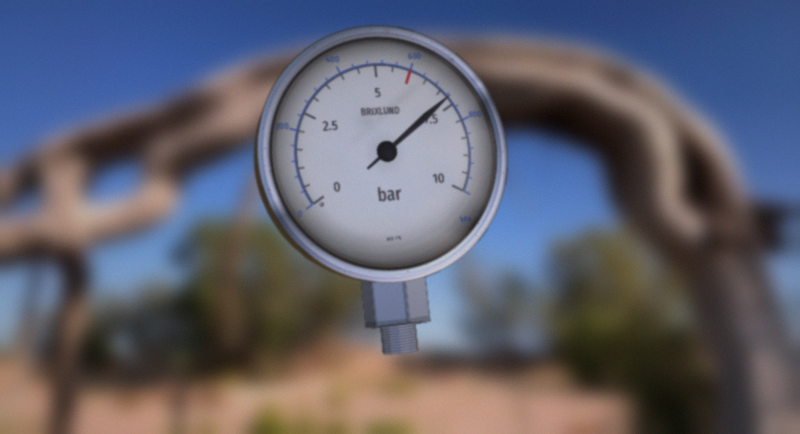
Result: 7.25 bar
